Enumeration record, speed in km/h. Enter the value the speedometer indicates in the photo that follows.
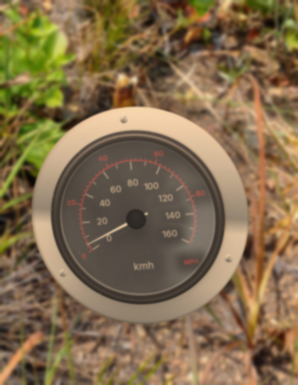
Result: 5 km/h
